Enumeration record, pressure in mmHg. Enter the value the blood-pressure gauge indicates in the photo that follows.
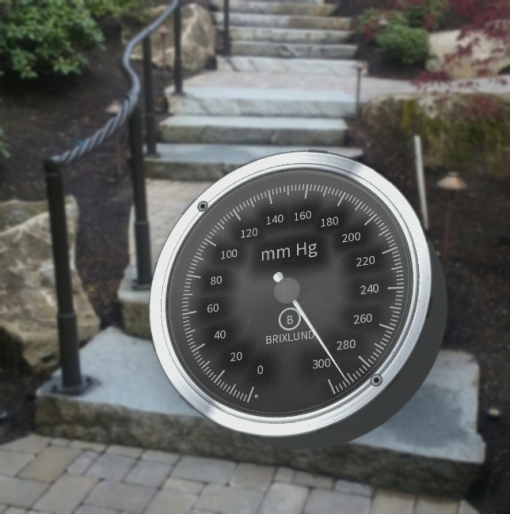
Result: 292 mmHg
